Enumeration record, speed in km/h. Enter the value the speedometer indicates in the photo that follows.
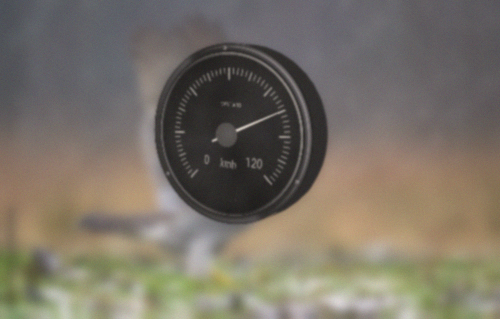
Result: 90 km/h
